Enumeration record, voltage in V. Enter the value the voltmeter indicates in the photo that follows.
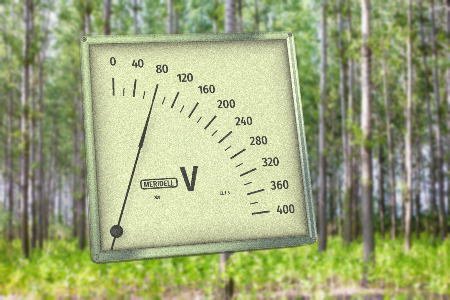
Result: 80 V
